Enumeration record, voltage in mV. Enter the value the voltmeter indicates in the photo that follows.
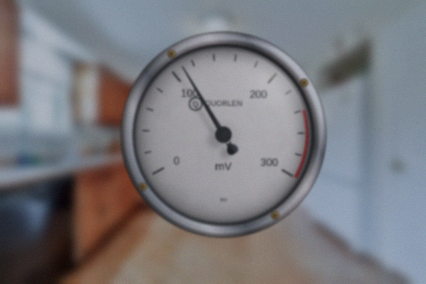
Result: 110 mV
